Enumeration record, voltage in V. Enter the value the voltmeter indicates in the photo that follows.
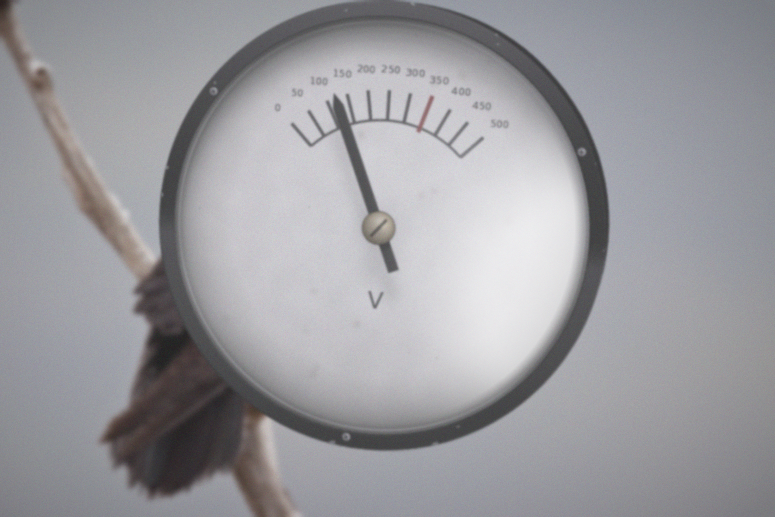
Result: 125 V
